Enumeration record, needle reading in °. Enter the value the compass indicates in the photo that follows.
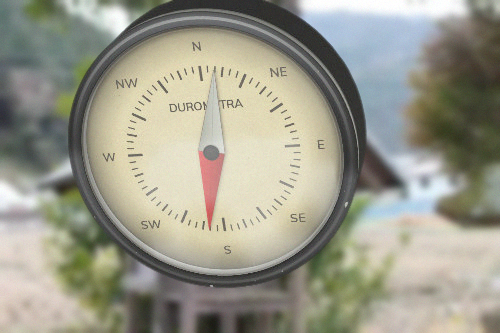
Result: 190 °
